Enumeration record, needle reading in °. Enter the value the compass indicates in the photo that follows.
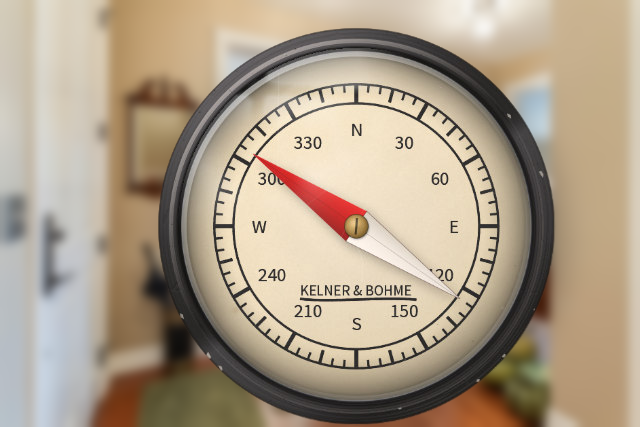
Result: 305 °
